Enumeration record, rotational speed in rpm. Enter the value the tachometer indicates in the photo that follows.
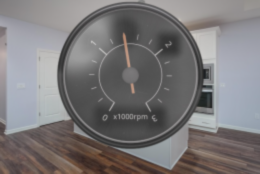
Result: 1400 rpm
